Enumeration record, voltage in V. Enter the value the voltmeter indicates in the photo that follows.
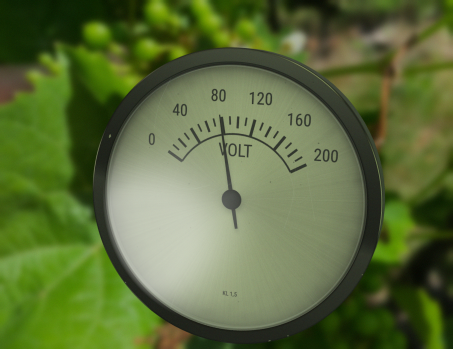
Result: 80 V
